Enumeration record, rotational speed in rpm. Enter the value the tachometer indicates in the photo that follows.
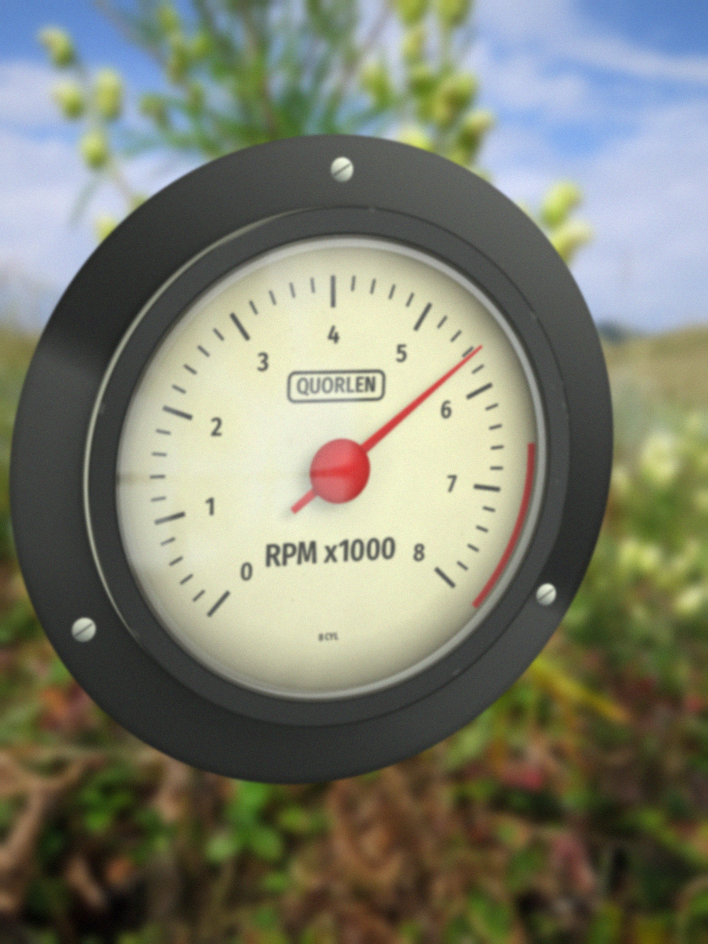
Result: 5600 rpm
